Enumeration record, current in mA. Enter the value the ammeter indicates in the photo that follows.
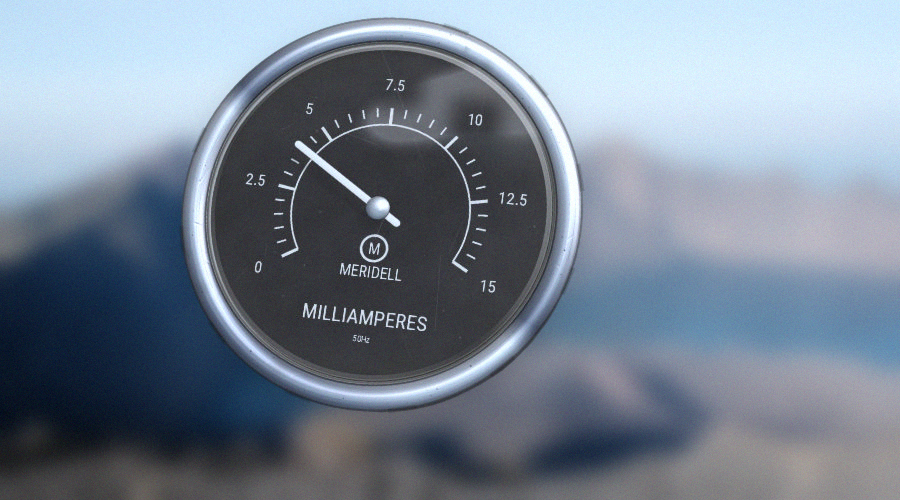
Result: 4 mA
